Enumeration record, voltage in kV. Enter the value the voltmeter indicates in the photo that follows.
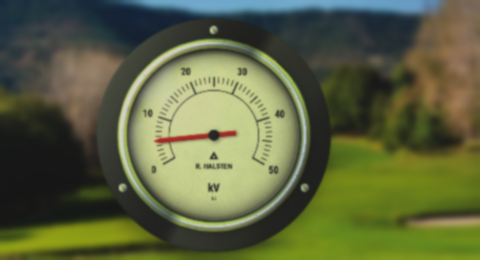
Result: 5 kV
